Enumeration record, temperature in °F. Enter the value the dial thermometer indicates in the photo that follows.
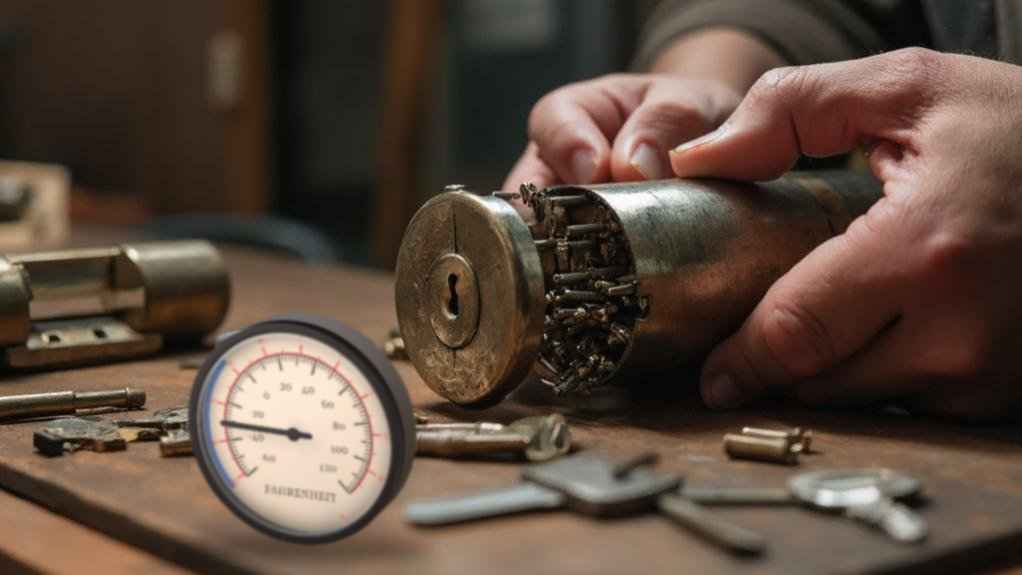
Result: -30 °F
